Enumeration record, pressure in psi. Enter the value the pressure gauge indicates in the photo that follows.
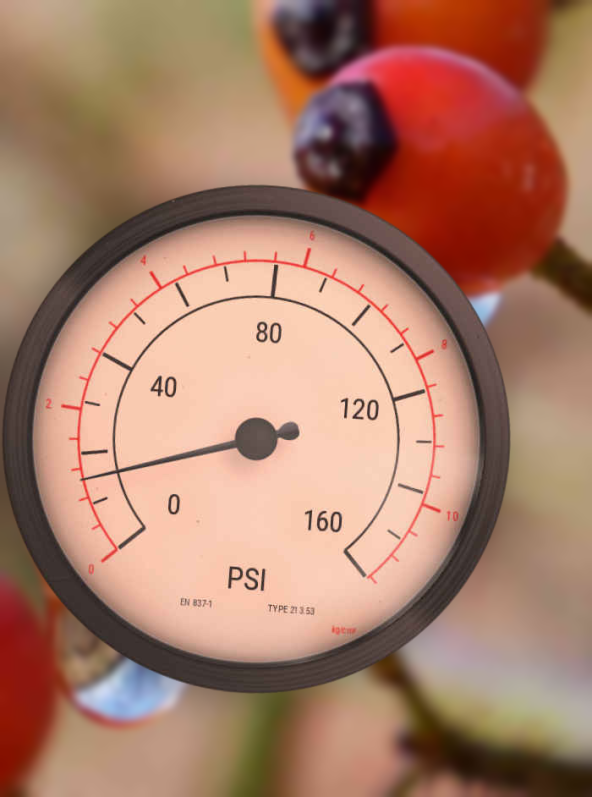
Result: 15 psi
